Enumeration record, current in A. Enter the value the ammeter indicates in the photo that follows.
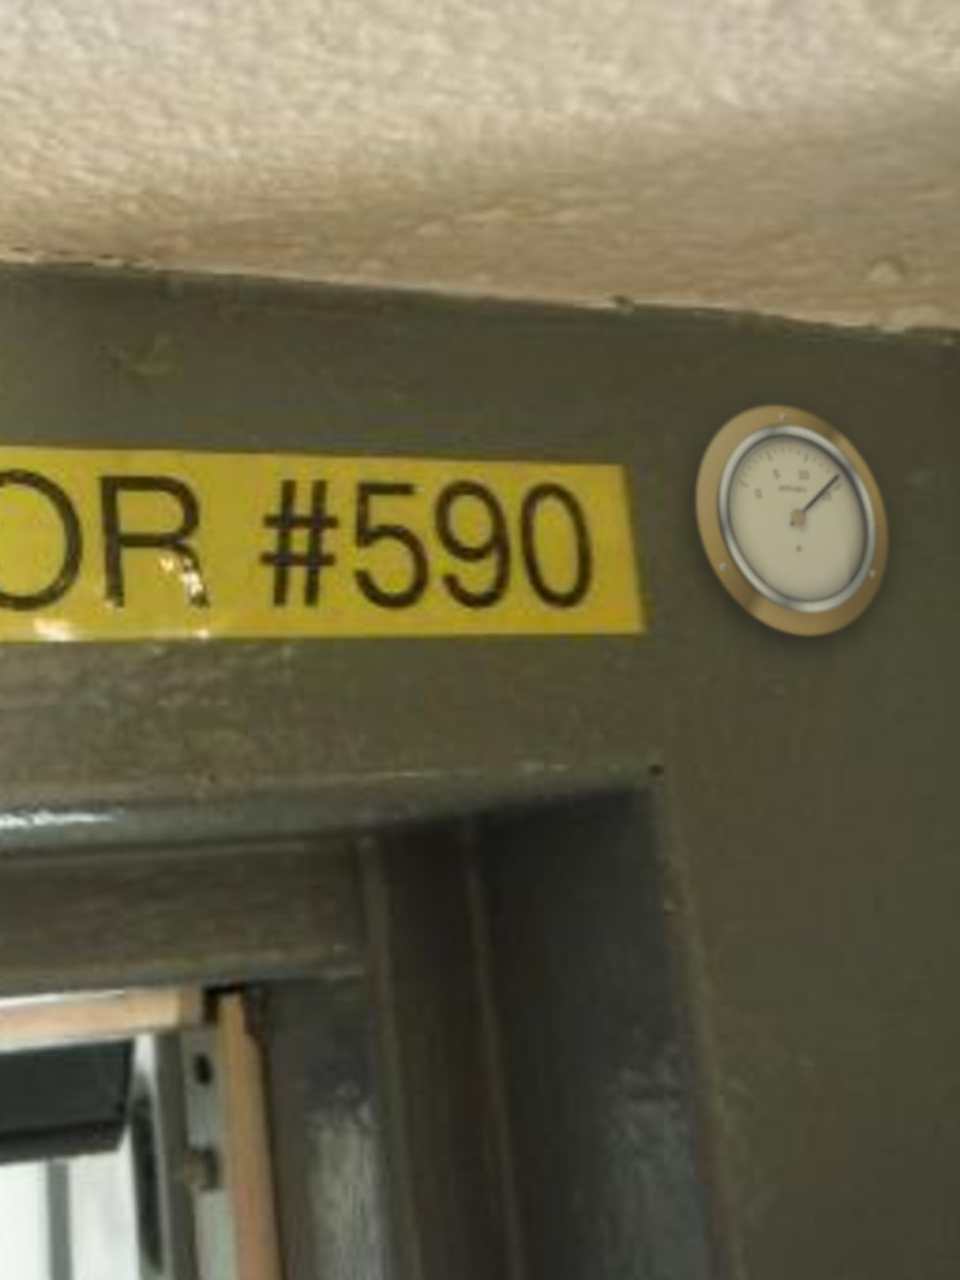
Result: 14 A
